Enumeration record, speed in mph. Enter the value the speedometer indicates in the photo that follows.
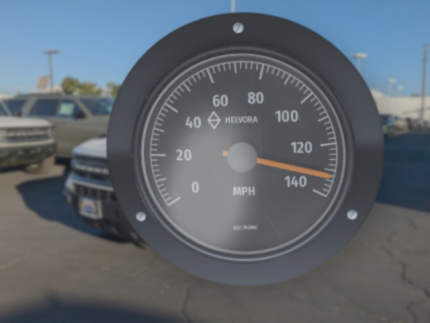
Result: 132 mph
